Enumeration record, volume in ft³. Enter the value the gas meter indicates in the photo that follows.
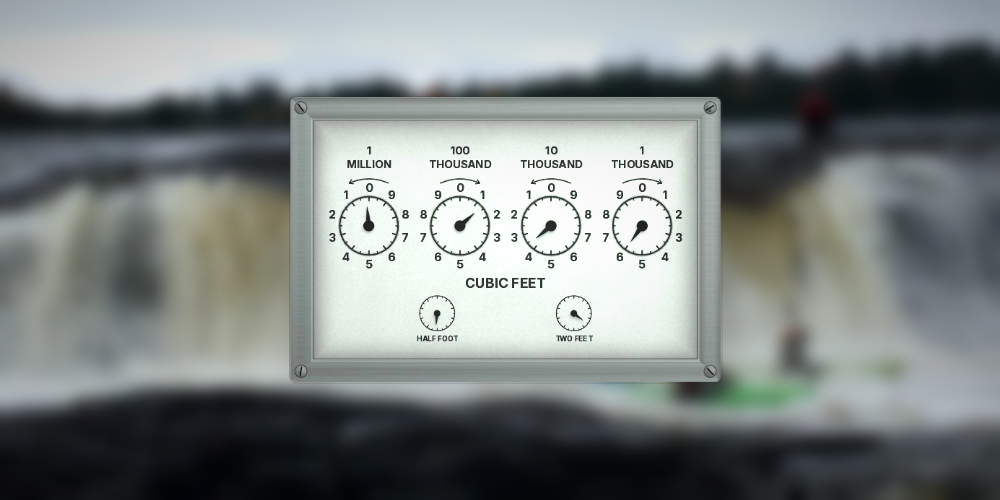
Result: 13600 ft³
